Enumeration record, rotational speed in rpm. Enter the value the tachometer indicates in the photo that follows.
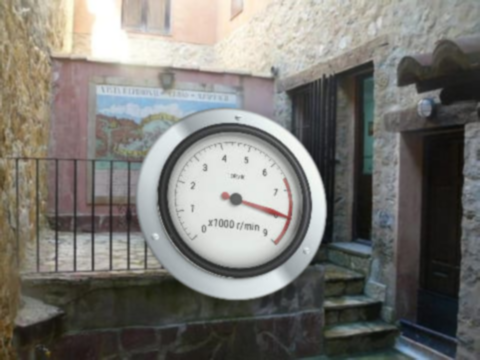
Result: 8000 rpm
